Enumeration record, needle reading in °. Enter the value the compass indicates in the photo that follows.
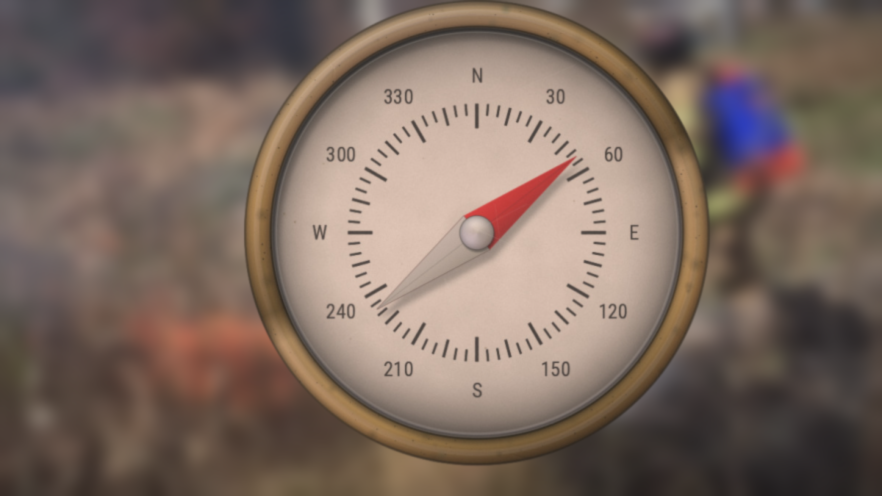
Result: 52.5 °
